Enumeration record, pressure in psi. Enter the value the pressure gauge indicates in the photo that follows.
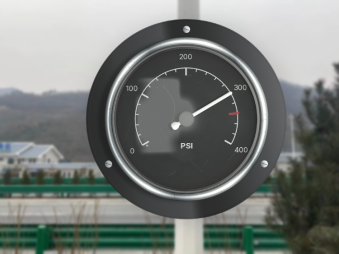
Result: 300 psi
